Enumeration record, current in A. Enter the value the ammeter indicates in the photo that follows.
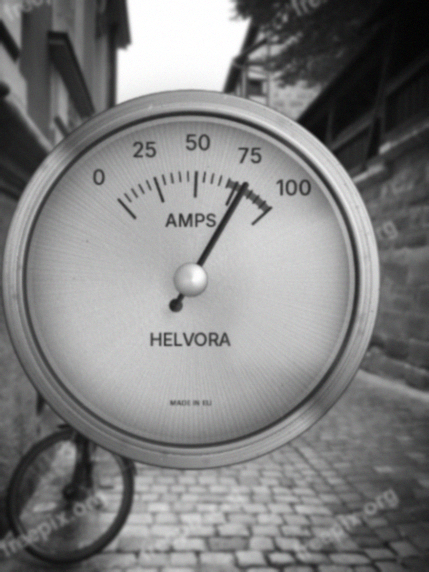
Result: 80 A
